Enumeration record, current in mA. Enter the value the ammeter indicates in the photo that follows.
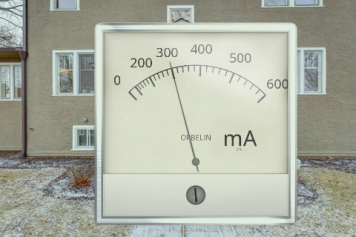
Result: 300 mA
